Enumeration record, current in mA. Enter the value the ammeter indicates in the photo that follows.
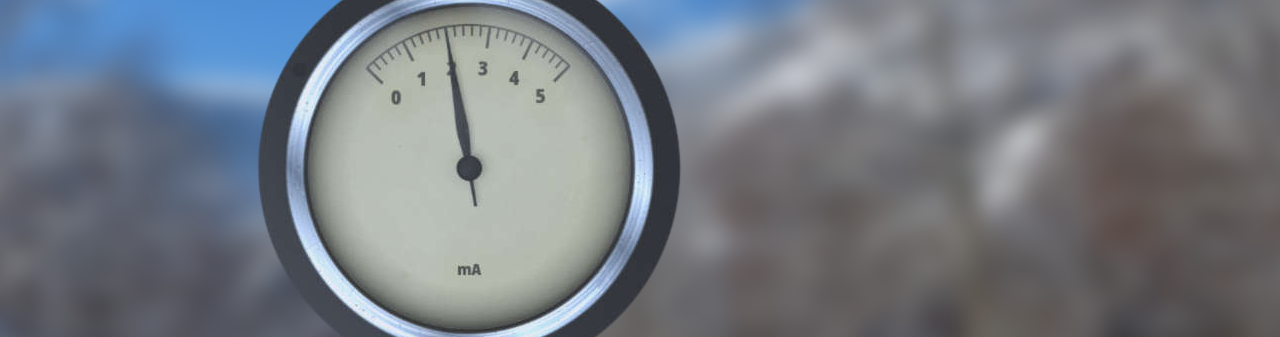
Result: 2 mA
